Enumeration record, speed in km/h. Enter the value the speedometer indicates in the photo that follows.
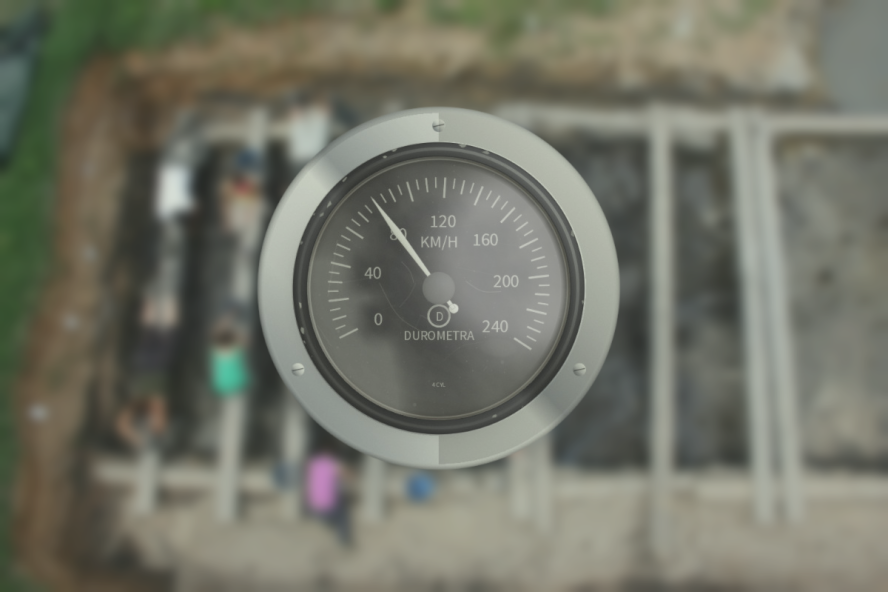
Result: 80 km/h
